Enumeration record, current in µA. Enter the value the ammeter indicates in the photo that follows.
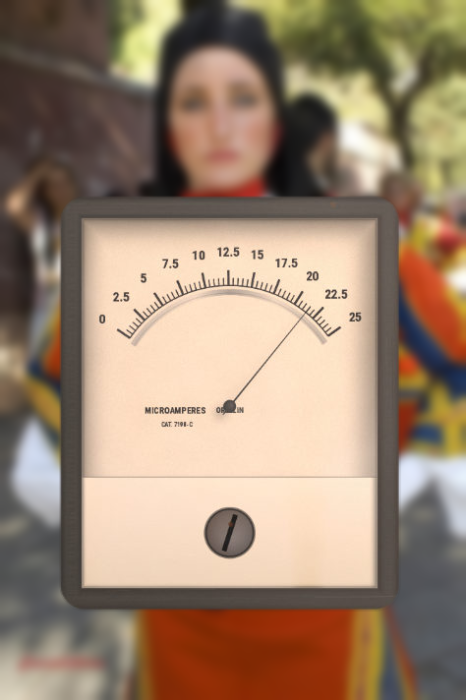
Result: 21.5 µA
